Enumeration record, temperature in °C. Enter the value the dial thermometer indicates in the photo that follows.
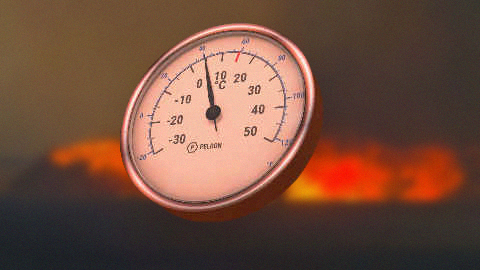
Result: 5 °C
